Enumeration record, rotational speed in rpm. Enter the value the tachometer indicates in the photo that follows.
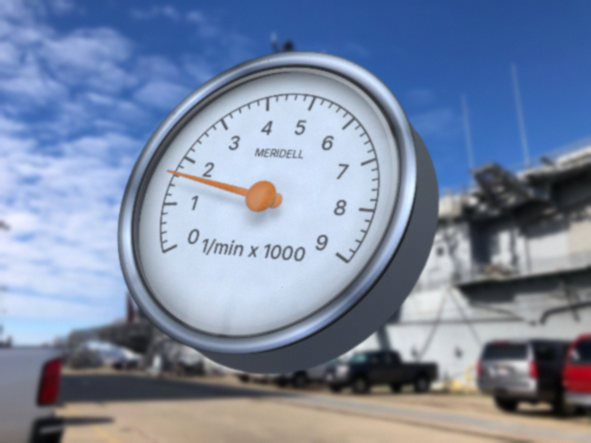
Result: 1600 rpm
